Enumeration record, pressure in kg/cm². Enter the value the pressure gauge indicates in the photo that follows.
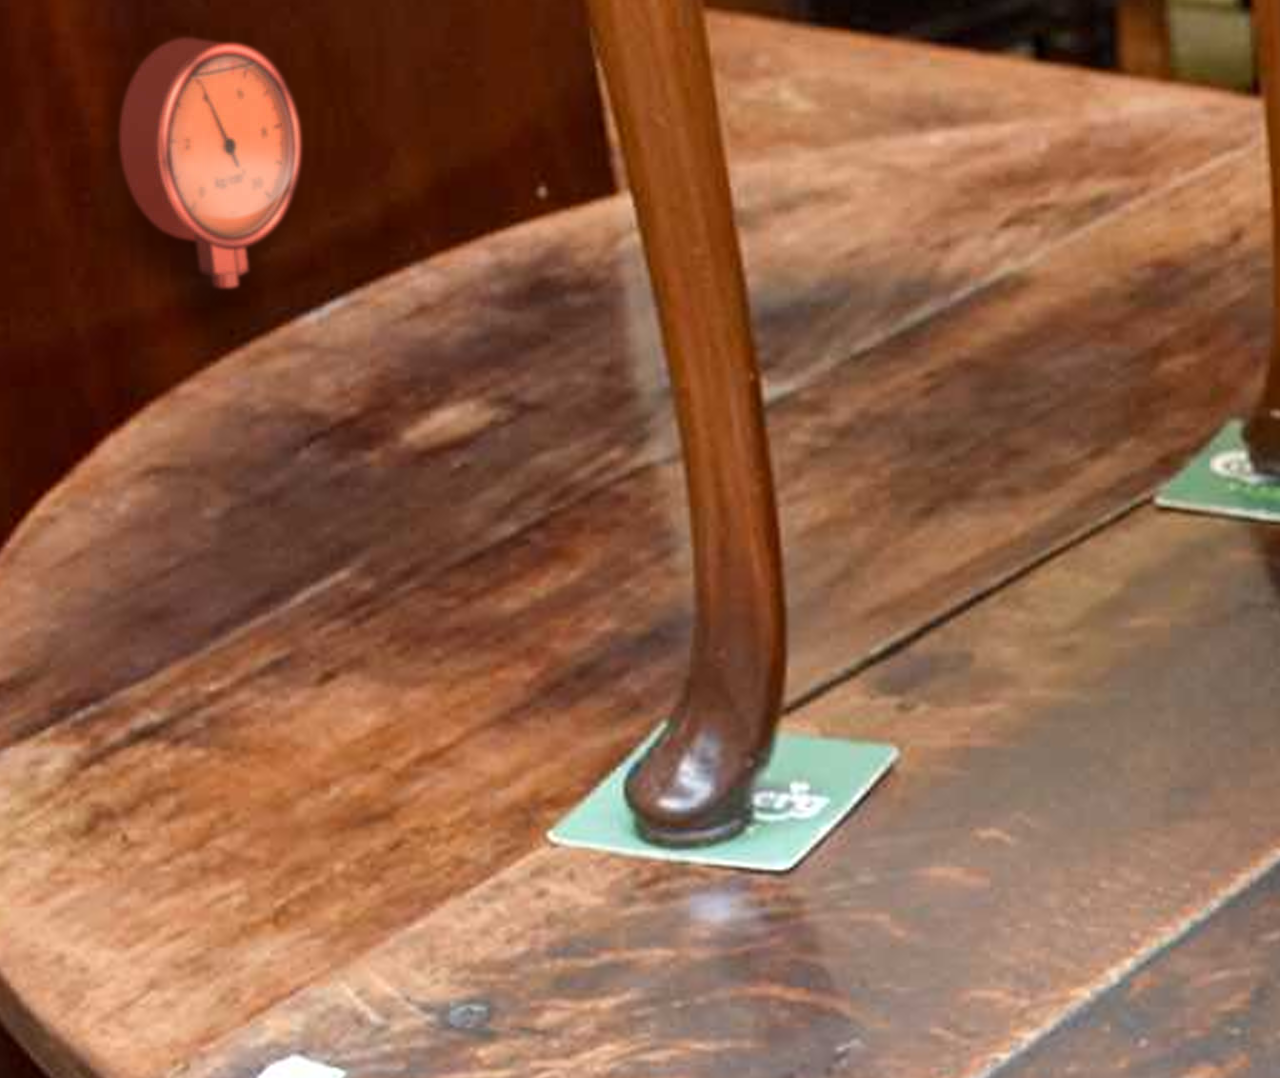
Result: 4 kg/cm²
